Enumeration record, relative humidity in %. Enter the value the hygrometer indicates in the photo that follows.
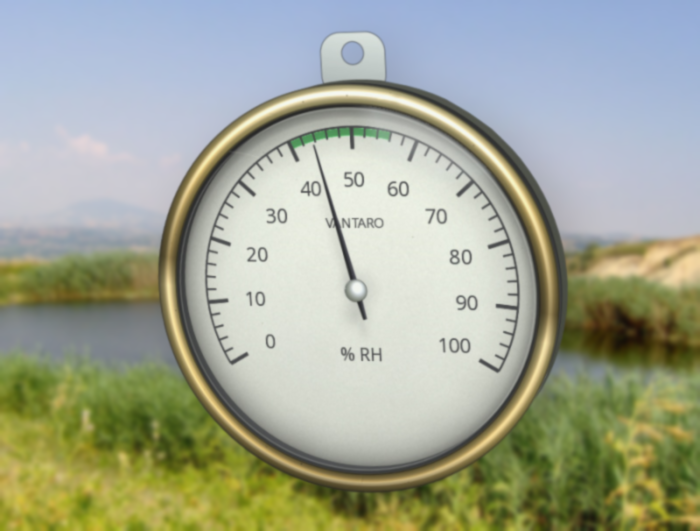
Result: 44 %
